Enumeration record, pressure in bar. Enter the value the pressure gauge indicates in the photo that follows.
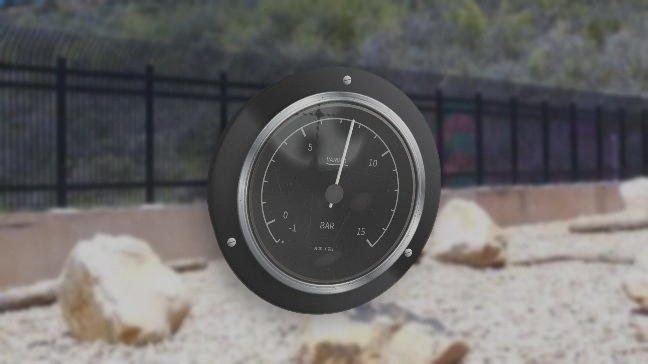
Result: 7.5 bar
